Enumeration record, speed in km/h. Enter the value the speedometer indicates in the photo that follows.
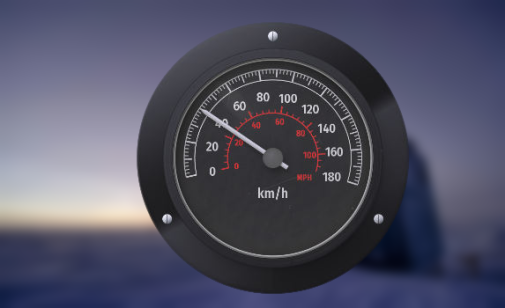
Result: 40 km/h
